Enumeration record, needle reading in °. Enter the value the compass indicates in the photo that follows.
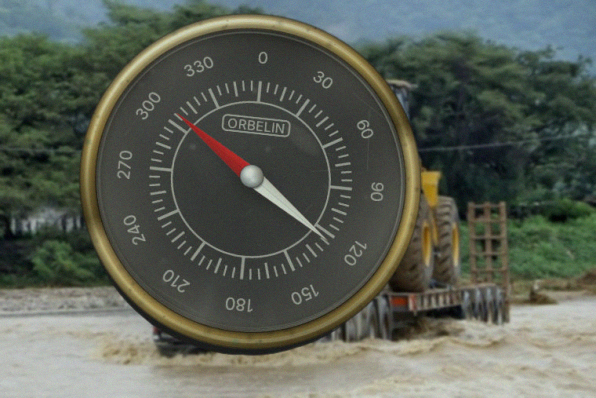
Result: 305 °
